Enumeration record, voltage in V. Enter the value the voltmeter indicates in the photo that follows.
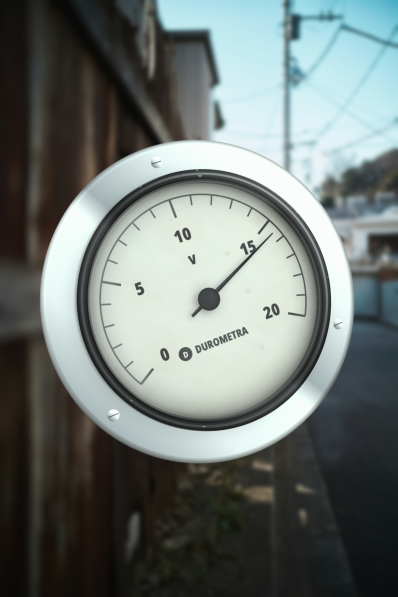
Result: 15.5 V
